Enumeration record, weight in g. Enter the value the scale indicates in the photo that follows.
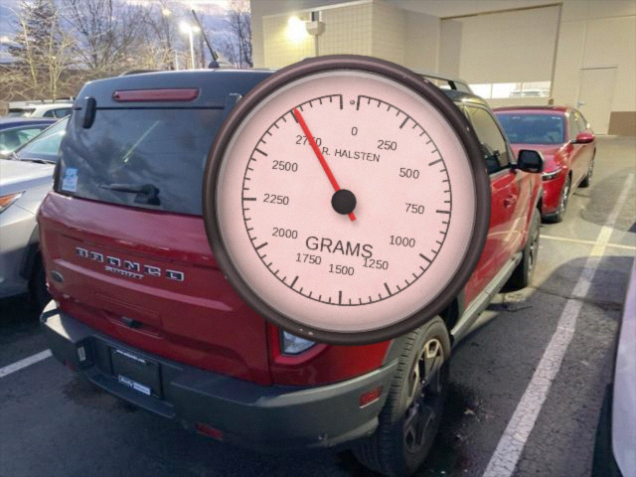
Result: 2775 g
